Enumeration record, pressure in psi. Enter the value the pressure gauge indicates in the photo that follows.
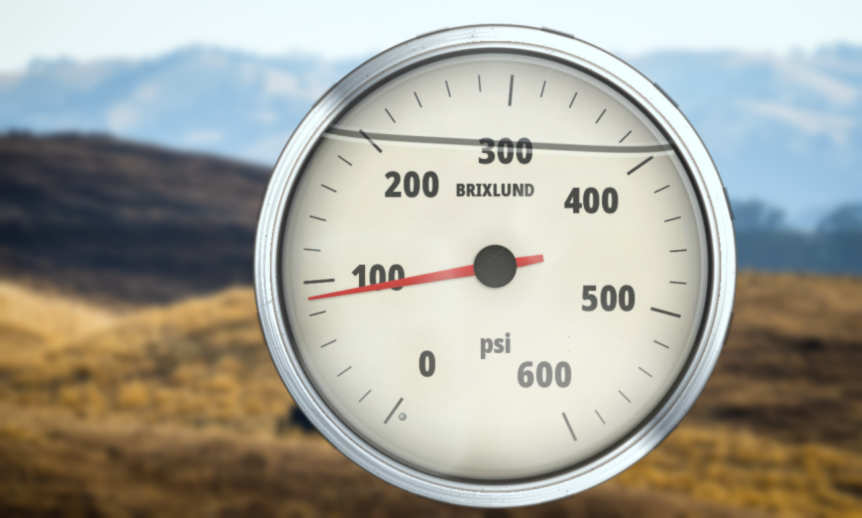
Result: 90 psi
